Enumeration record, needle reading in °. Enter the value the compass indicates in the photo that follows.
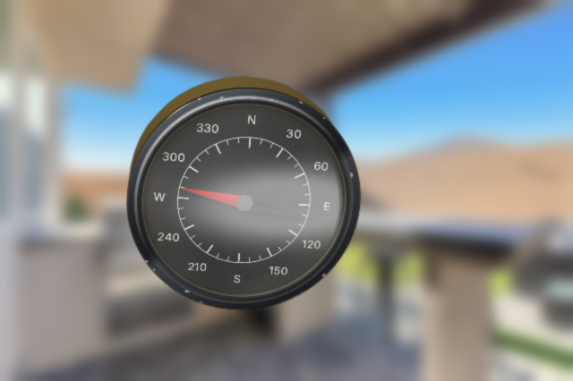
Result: 280 °
